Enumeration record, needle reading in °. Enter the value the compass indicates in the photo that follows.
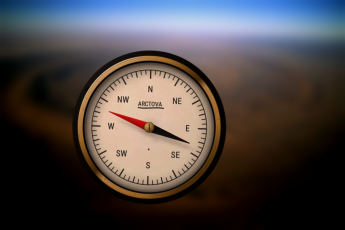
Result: 290 °
